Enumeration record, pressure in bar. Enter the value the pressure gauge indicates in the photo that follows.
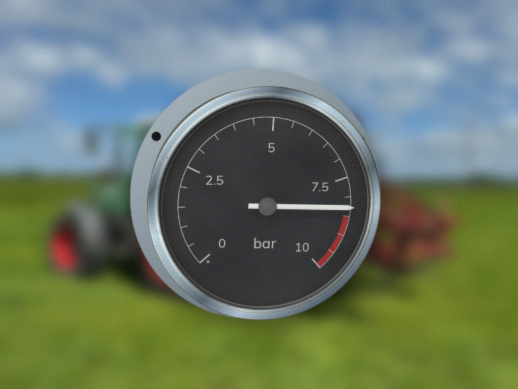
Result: 8.25 bar
